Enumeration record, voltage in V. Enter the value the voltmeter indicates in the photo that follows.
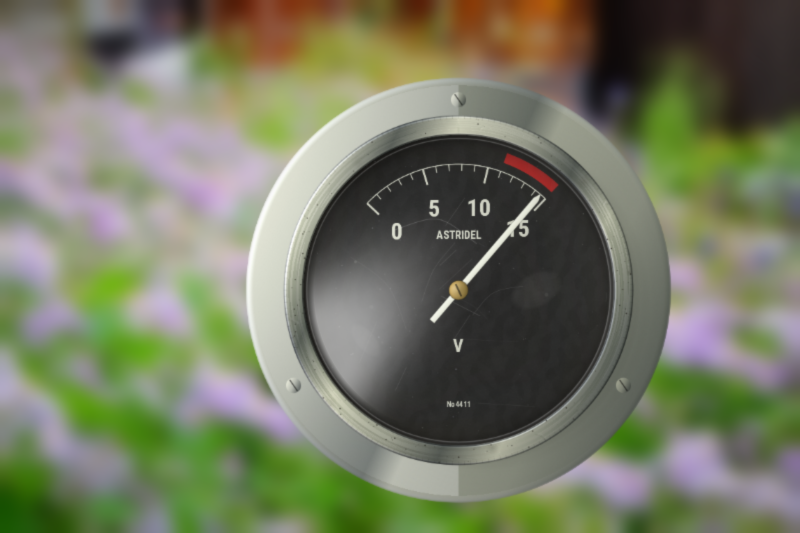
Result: 14.5 V
